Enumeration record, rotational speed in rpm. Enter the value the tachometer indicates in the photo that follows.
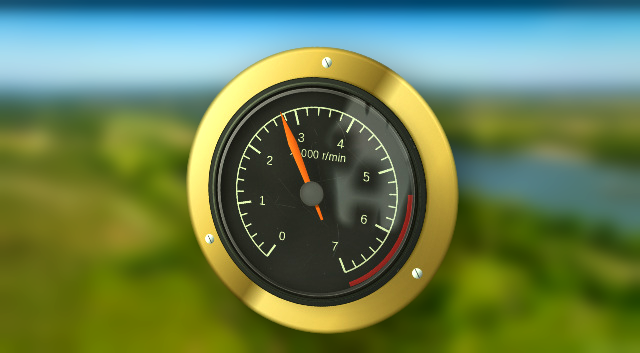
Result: 2800 rpm
